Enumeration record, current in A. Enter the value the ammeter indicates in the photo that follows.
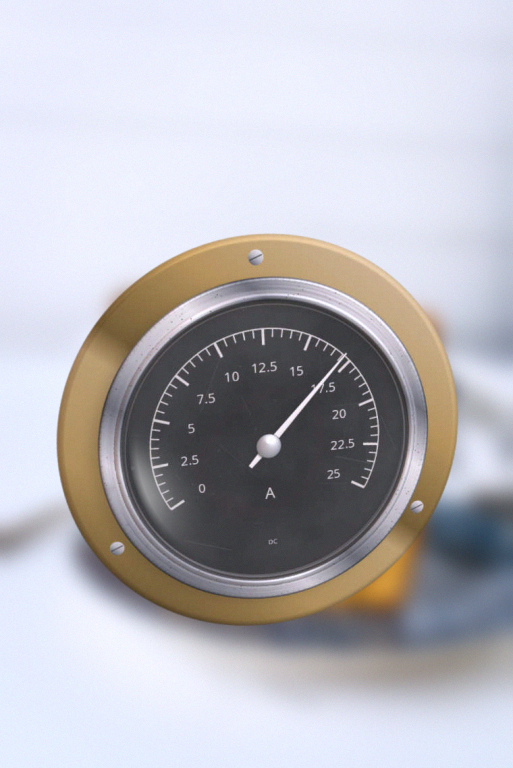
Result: 17 A
